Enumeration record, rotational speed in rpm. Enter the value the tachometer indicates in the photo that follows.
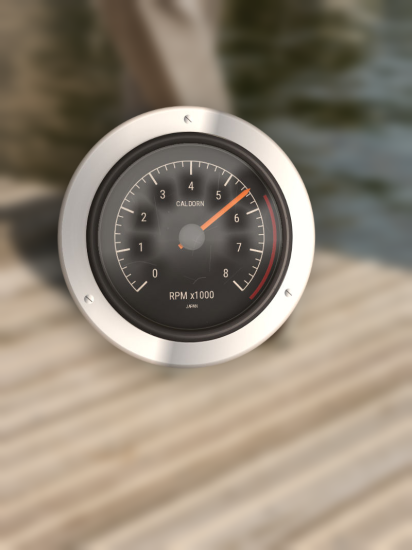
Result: 5500 rpm
